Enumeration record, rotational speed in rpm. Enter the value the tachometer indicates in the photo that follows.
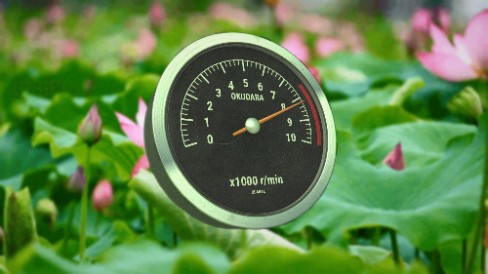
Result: 8200 rpm
